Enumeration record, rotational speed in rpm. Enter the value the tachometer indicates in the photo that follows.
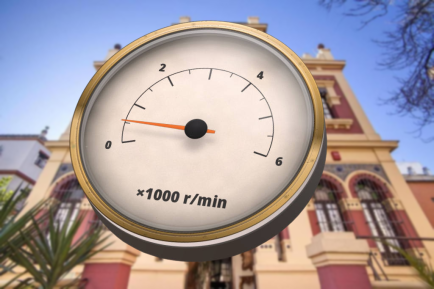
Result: 500 rpm
